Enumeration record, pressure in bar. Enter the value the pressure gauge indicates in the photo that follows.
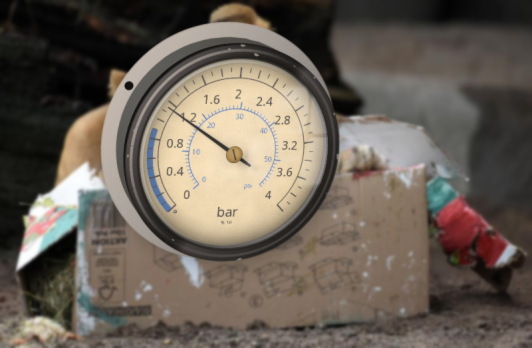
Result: 1.15 bar
